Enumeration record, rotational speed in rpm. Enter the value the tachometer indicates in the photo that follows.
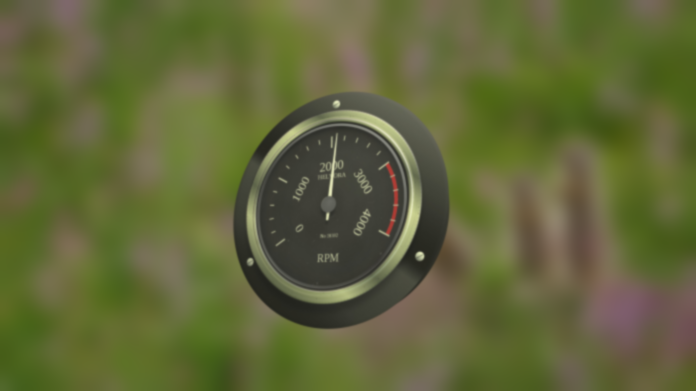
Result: 2100 rpm
